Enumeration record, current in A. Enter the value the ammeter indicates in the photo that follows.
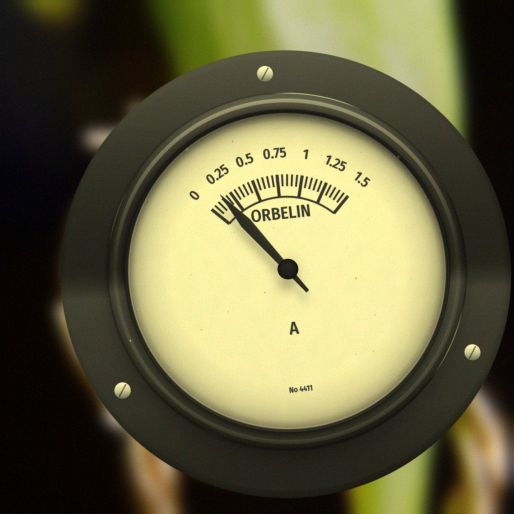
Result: 0.15 A
